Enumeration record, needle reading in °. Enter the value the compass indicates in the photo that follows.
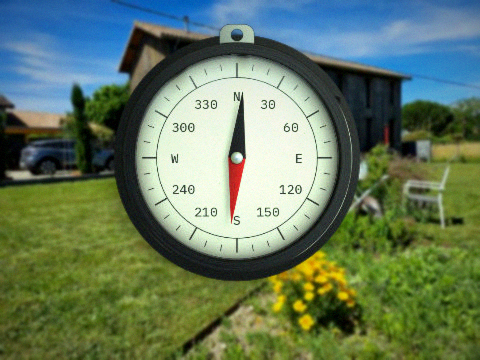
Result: 185 °
